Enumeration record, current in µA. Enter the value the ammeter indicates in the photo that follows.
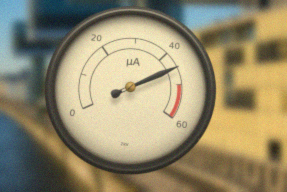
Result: 45 µA
